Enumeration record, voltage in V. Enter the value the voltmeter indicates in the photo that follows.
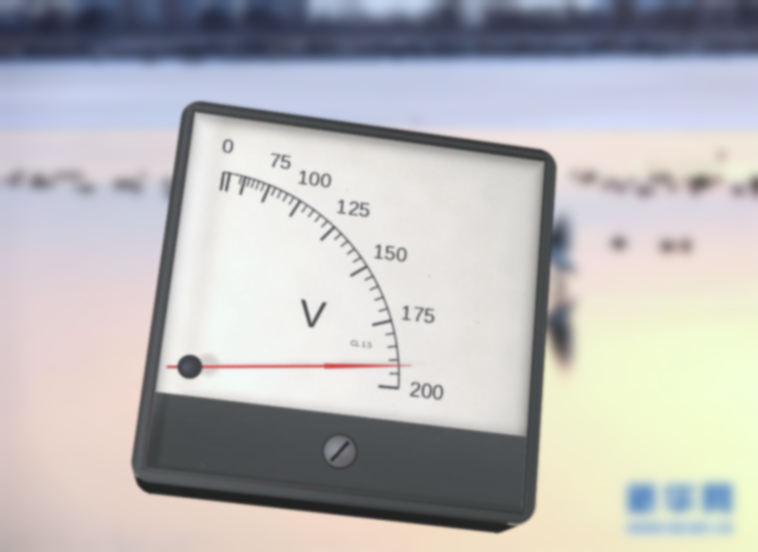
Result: 192.5 V
